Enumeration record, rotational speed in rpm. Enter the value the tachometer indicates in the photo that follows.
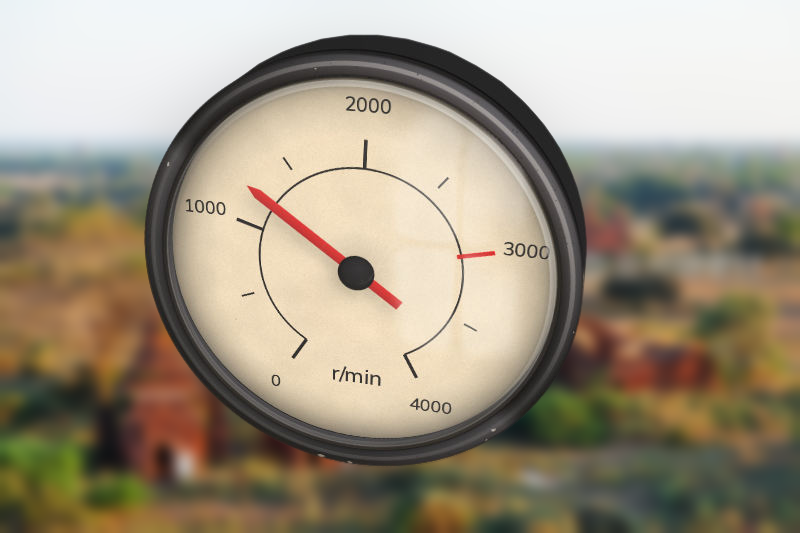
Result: 1250 rpm
